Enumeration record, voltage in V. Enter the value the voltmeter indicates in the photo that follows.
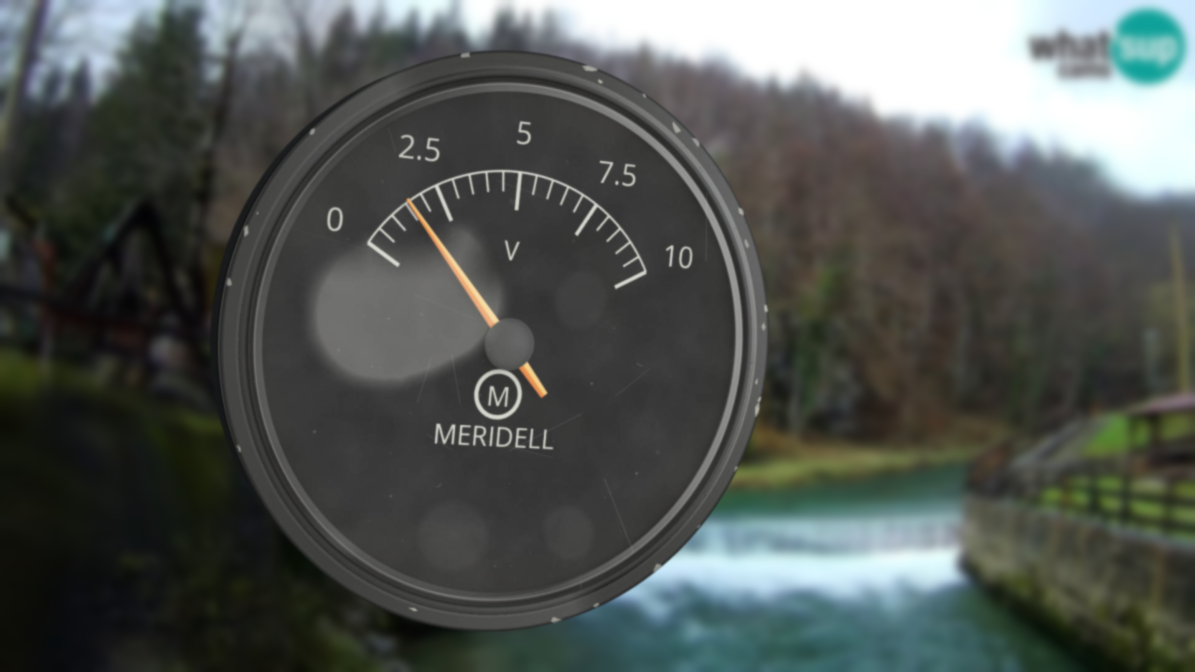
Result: 1.5 V
